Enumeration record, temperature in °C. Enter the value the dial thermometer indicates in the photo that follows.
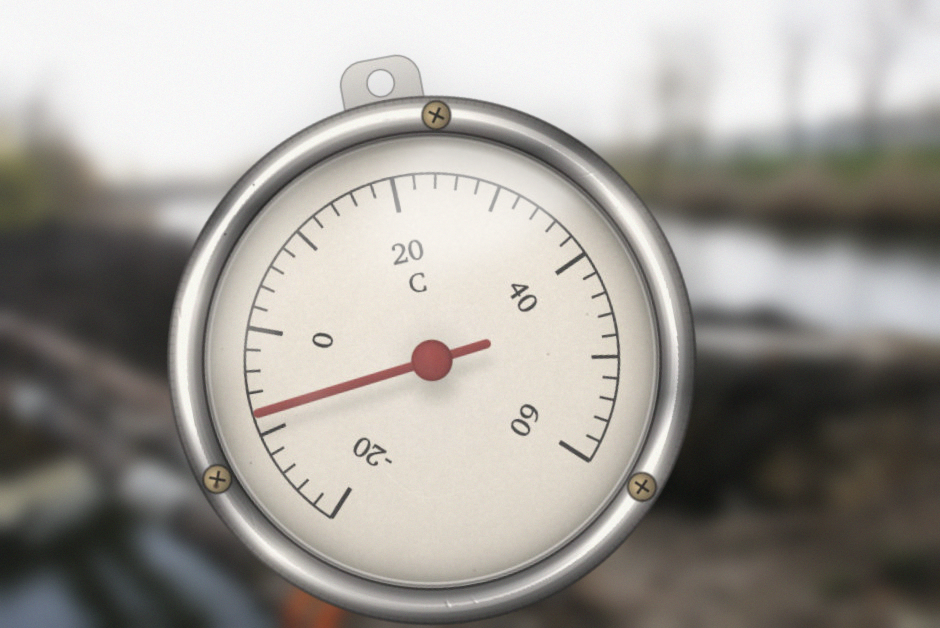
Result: -8 °C
